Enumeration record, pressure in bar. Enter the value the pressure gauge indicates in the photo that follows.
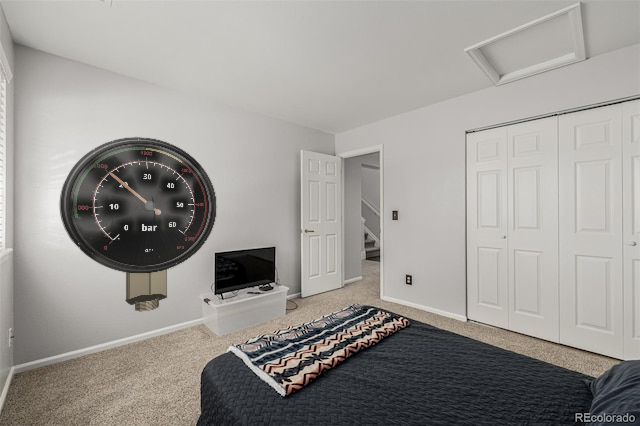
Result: 20 bar
